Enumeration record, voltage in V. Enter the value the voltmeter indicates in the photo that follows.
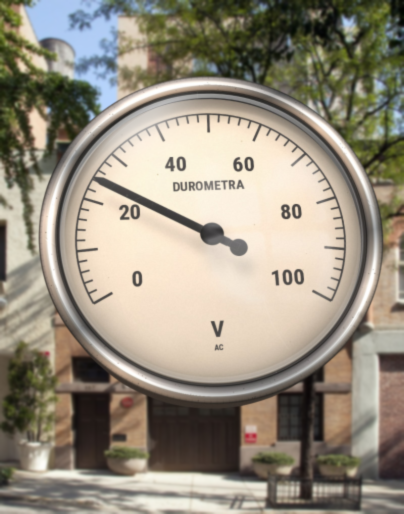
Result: 24 V
